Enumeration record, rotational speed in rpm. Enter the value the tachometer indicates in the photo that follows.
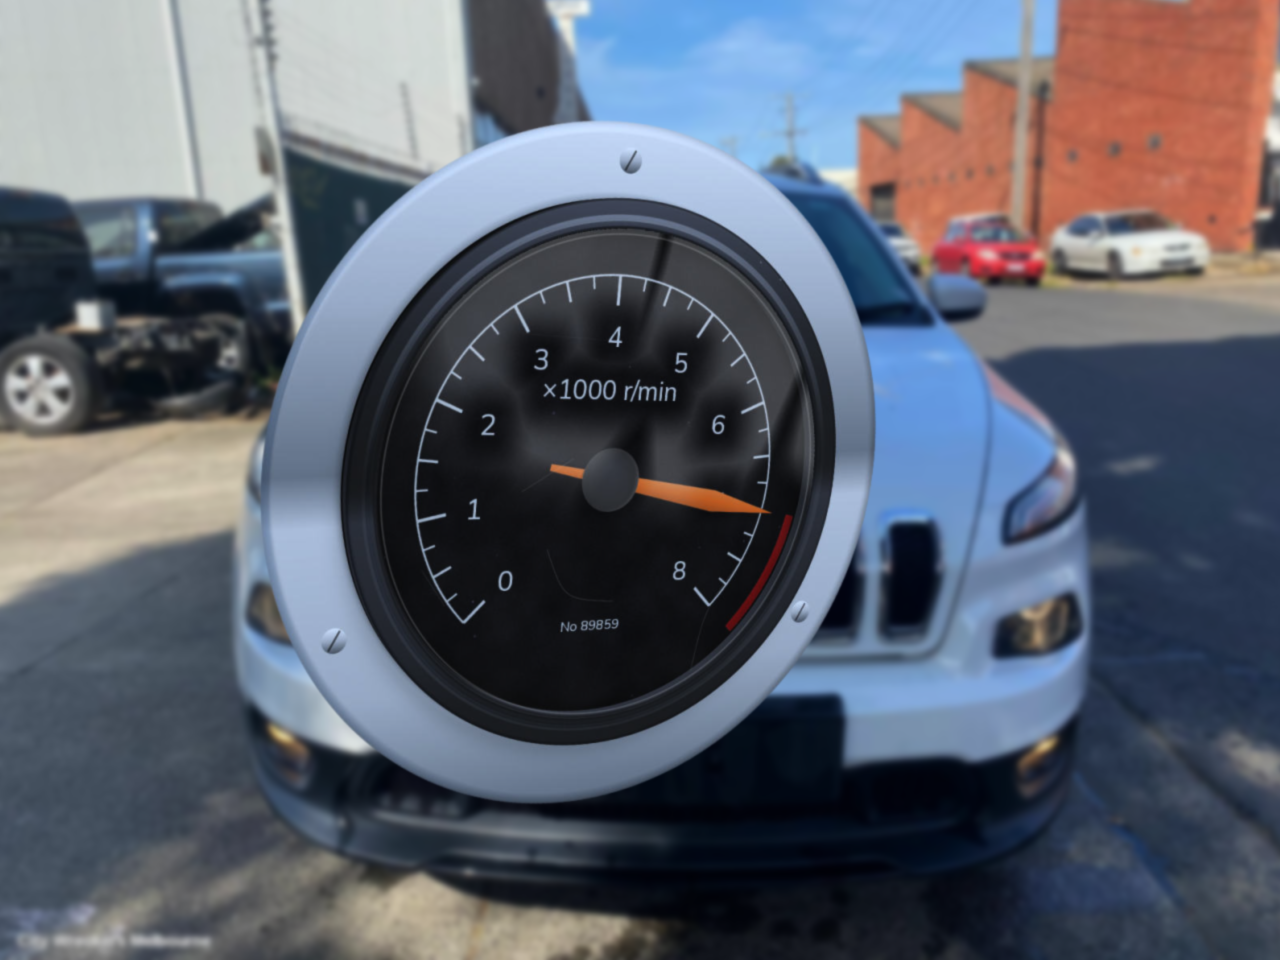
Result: 7000 rpm
